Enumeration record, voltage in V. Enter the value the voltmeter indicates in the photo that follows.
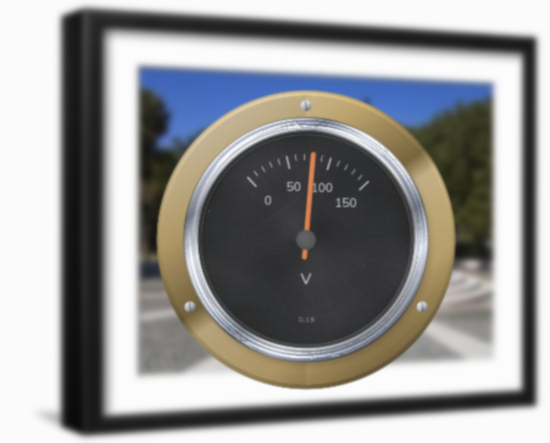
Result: 80 V
